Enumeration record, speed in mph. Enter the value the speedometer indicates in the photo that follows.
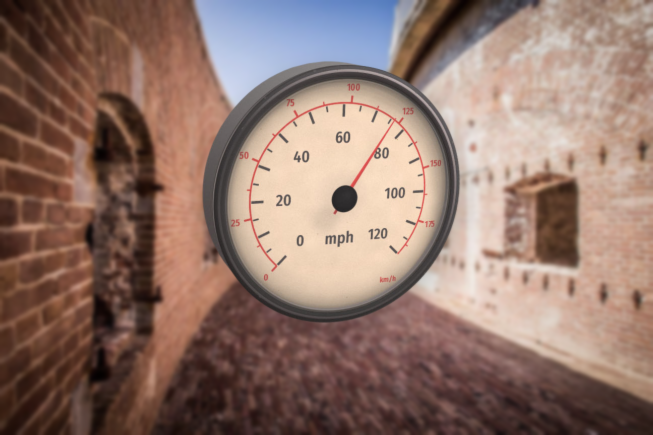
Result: 75 mph
